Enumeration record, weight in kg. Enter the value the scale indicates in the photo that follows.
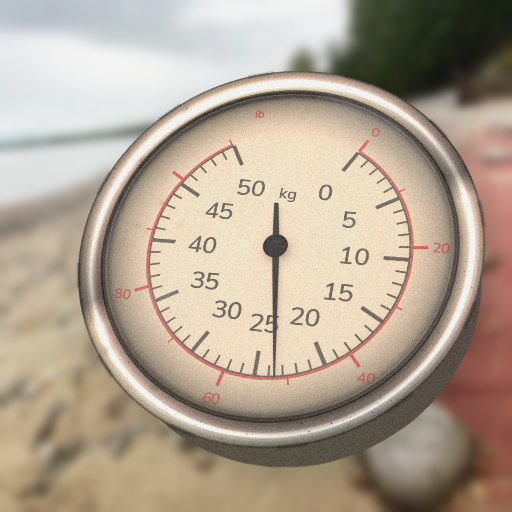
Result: 23.5 kg
